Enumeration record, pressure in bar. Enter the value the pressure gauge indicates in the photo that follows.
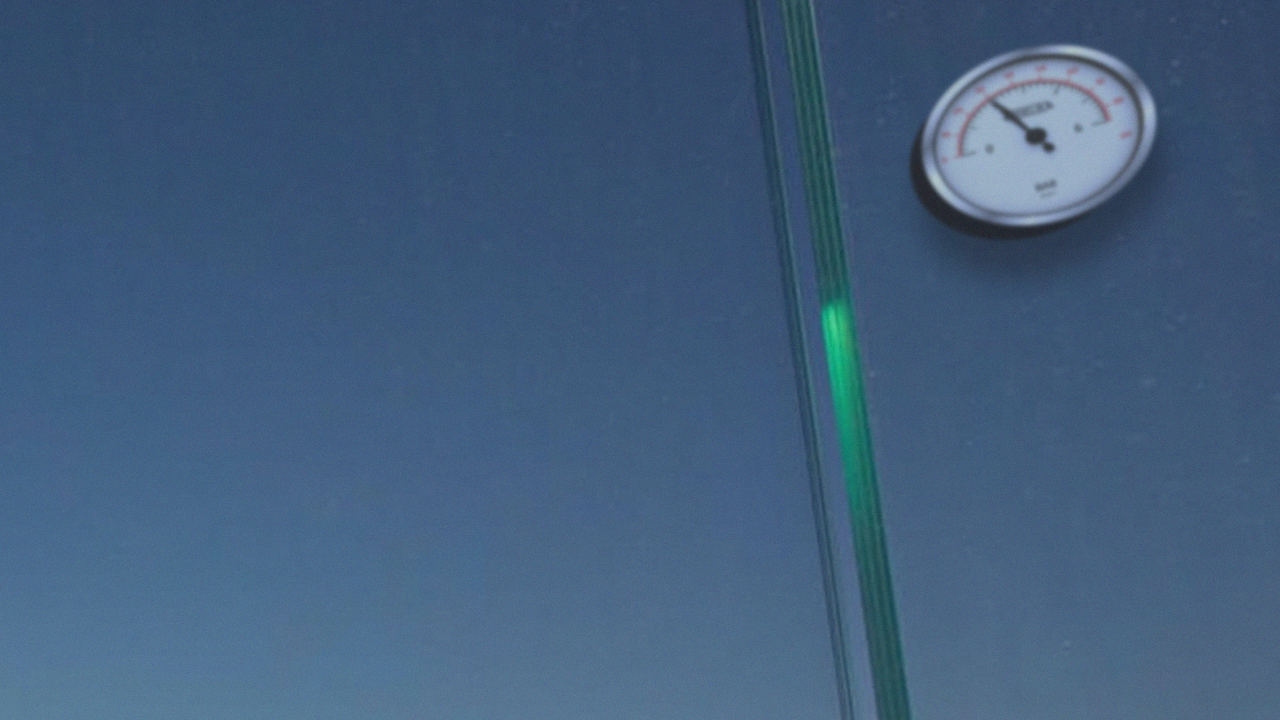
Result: 2 bar
